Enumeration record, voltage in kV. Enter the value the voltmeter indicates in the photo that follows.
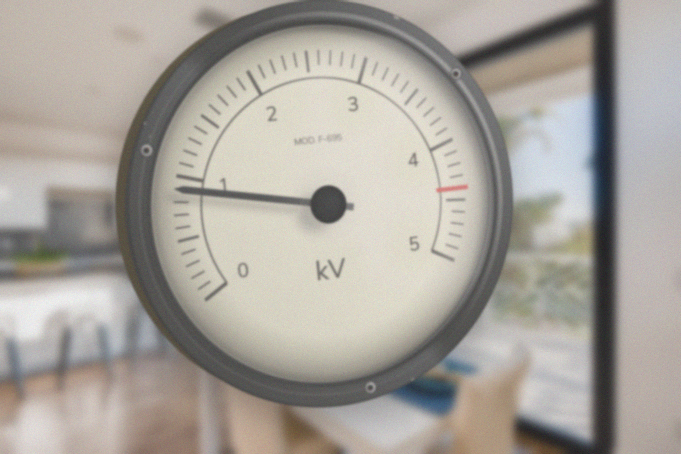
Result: 0.9 kV
